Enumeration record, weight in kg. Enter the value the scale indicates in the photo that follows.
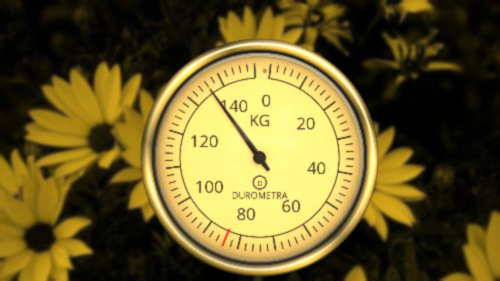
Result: 136 kg
